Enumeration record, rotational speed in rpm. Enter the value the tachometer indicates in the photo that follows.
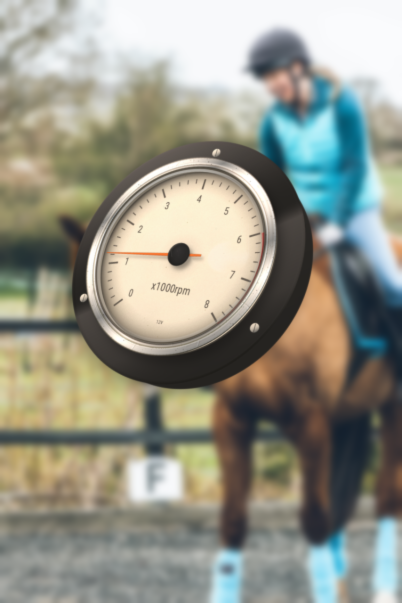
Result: 1200 rpm
